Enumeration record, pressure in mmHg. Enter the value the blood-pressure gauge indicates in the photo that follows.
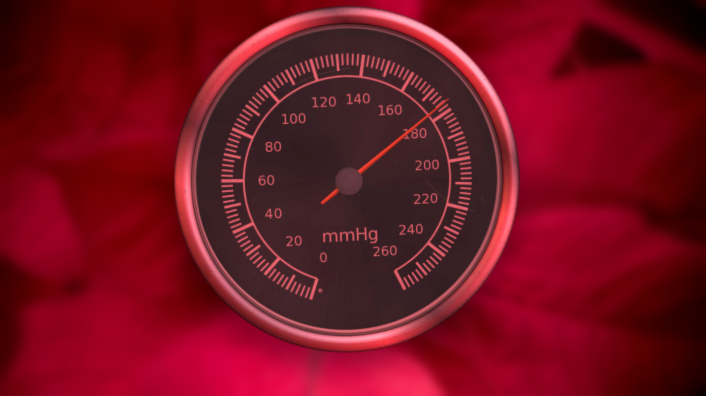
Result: 176 mmHg
